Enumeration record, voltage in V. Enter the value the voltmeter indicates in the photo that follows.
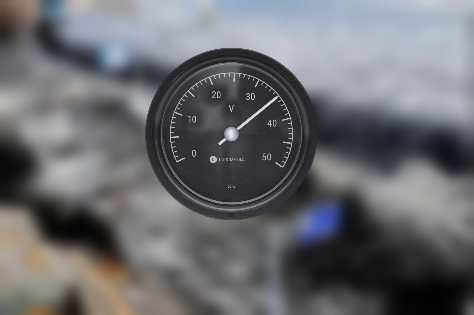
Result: 35 V
